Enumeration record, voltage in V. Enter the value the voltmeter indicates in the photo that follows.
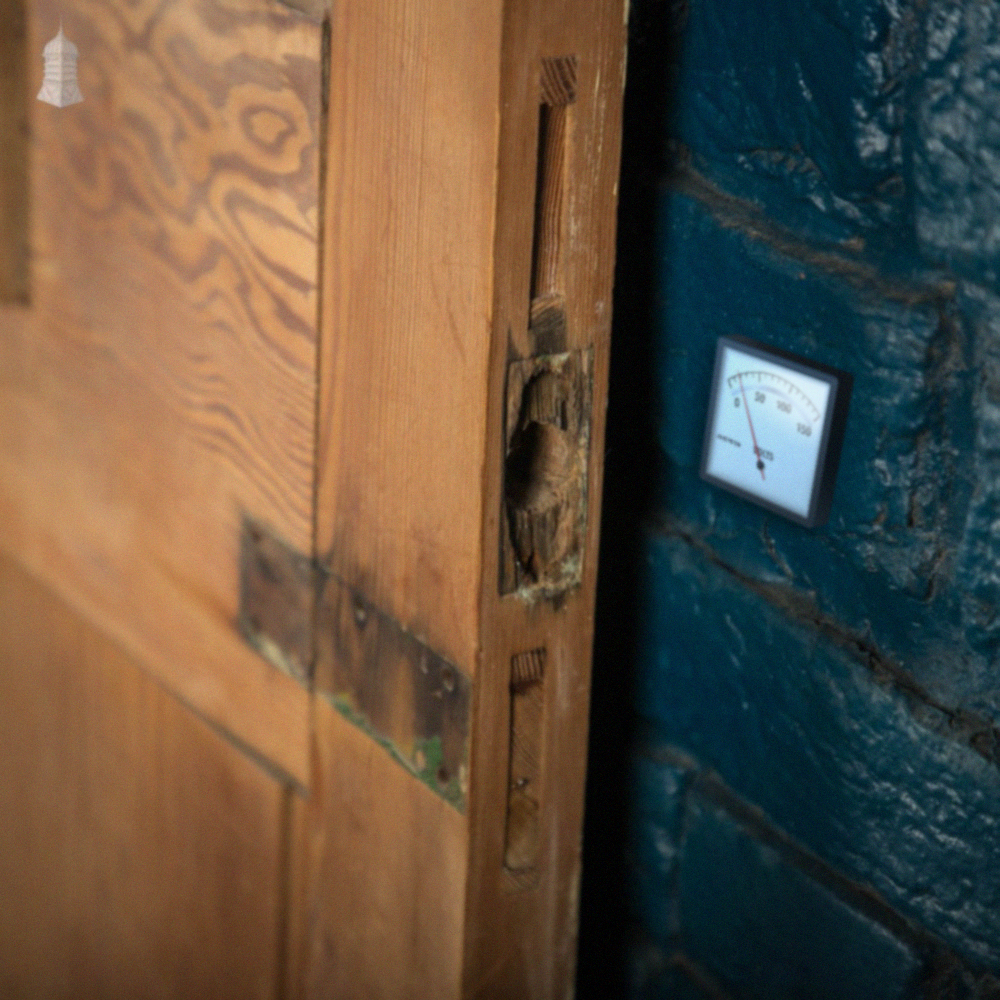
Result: 20 V
